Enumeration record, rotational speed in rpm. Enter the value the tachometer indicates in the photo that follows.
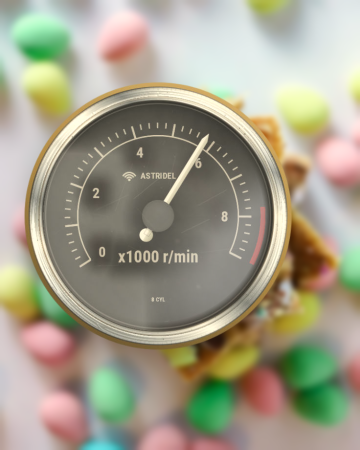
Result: 5800 rpm
